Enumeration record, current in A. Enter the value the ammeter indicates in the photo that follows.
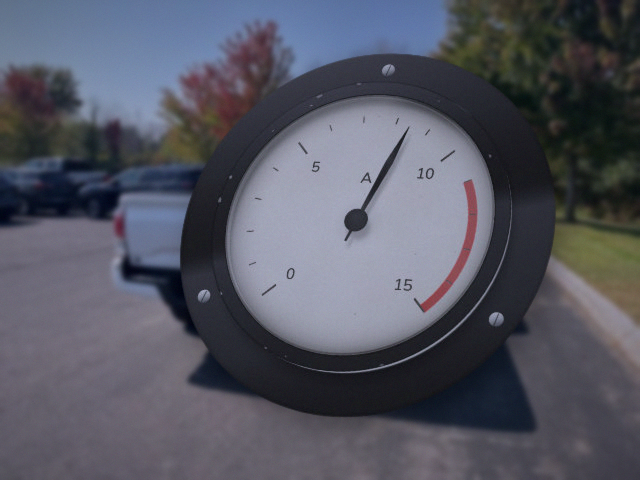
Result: 8.5 A
